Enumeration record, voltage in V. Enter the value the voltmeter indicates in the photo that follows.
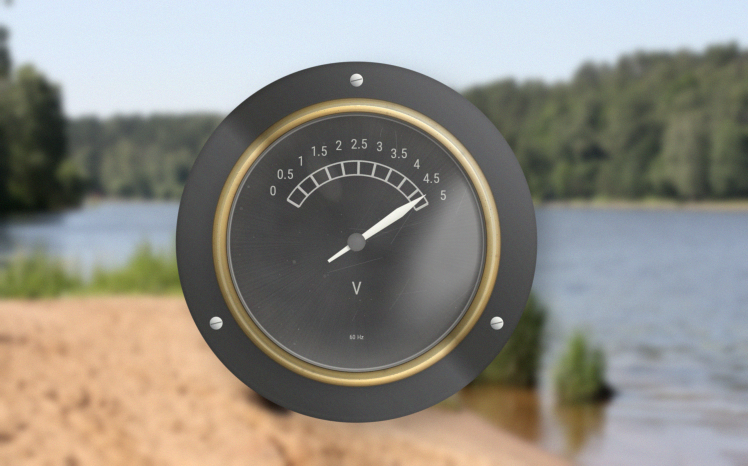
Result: 4.75 V
